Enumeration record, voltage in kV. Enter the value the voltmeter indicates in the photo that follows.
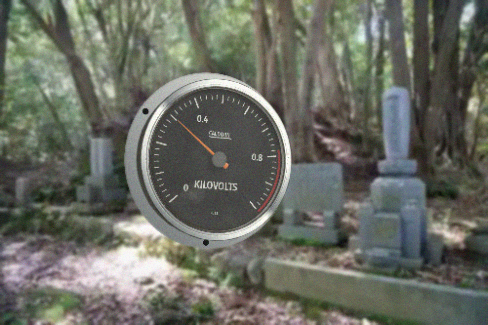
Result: 0.3 kV
